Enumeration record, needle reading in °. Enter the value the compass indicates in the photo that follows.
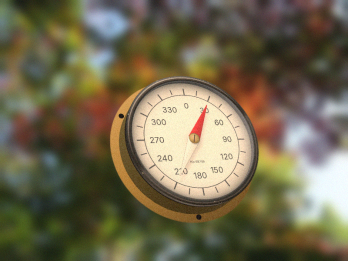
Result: 30 °
